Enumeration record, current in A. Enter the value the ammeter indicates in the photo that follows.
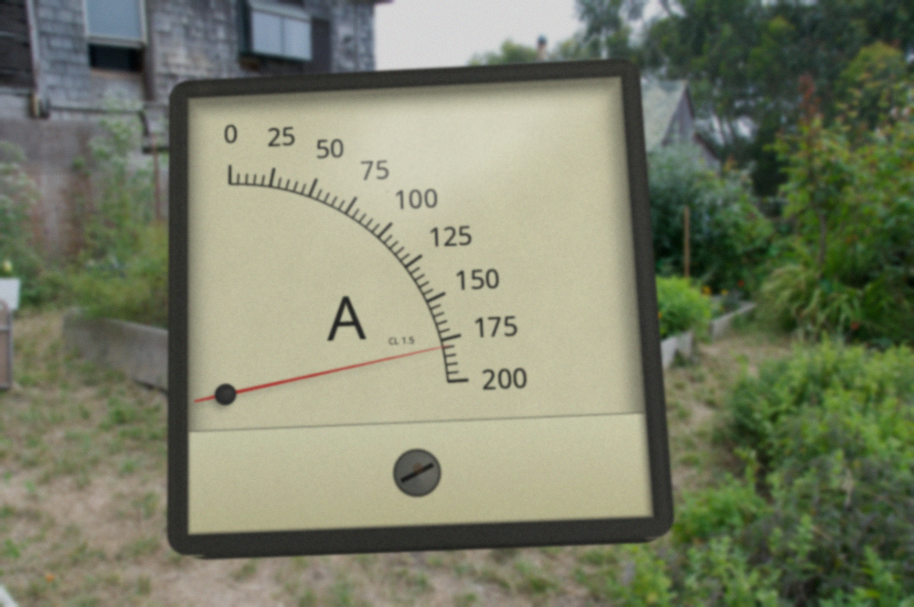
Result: 180 A
